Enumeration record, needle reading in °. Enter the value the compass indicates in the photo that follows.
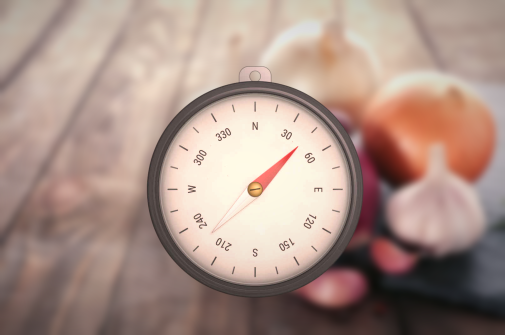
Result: 45 °
